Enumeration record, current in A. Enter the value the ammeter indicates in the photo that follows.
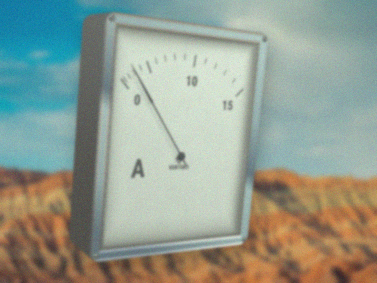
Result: 3 A
